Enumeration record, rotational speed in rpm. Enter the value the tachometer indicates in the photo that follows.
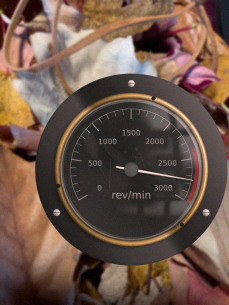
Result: 2750 rpm
